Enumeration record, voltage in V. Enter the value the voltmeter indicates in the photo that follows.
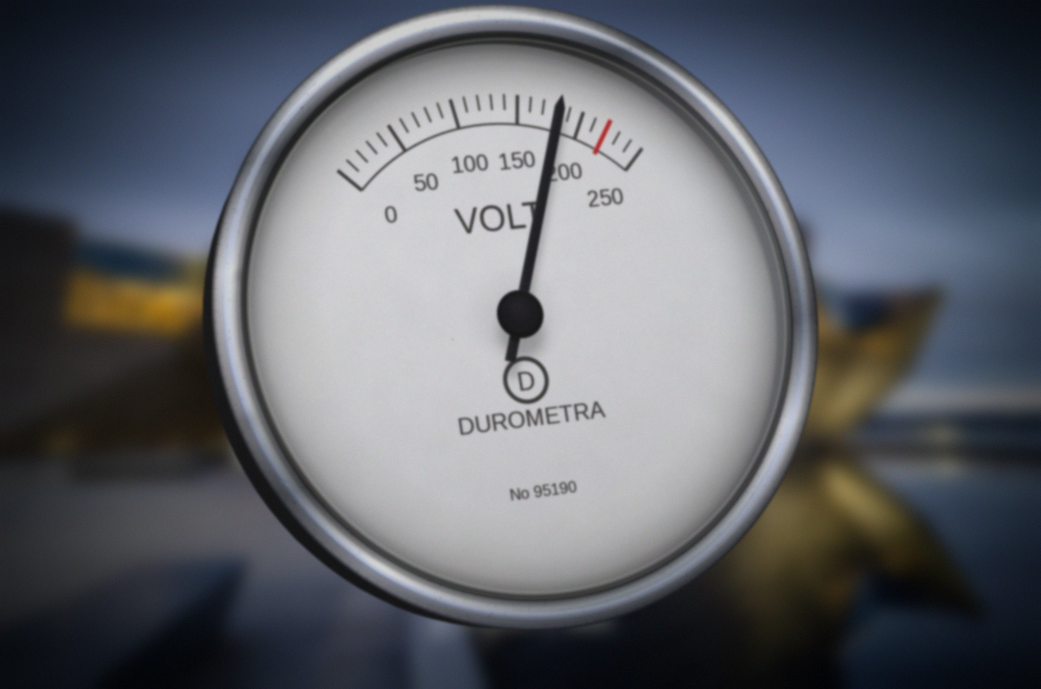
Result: 180 V
